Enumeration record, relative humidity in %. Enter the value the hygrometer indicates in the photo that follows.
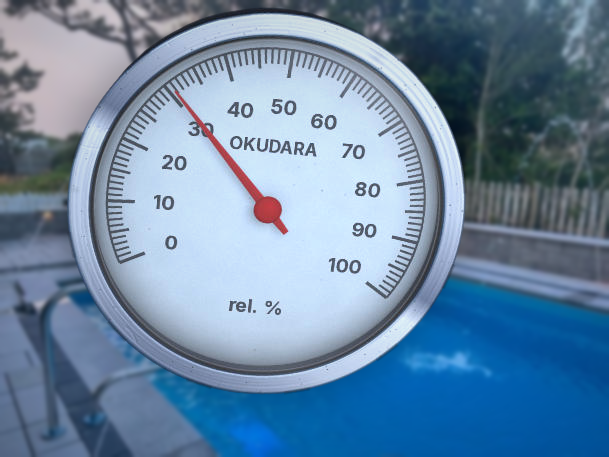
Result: 31 %
